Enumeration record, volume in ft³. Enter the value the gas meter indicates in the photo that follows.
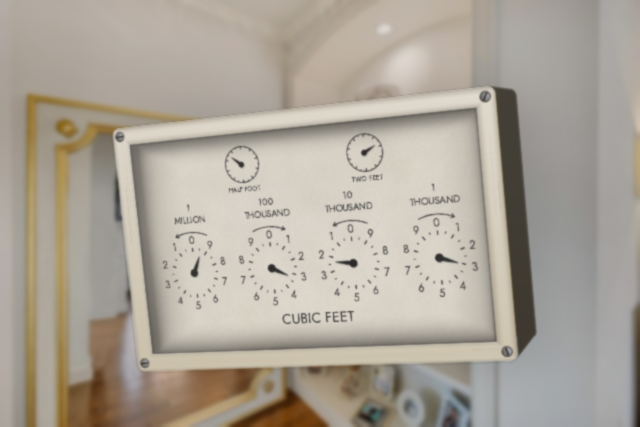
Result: 932300 ft³
